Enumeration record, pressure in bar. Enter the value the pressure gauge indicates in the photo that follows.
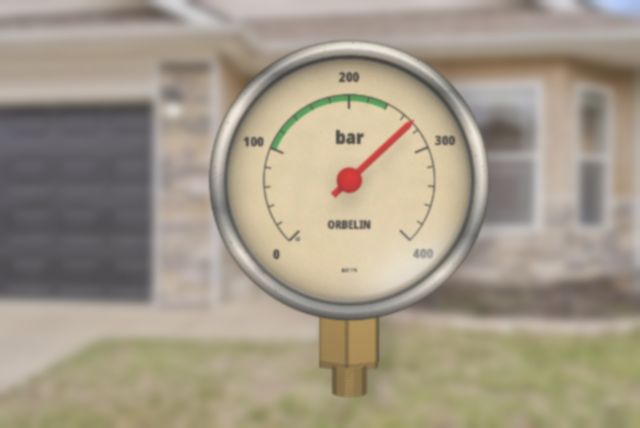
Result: 270 bar
